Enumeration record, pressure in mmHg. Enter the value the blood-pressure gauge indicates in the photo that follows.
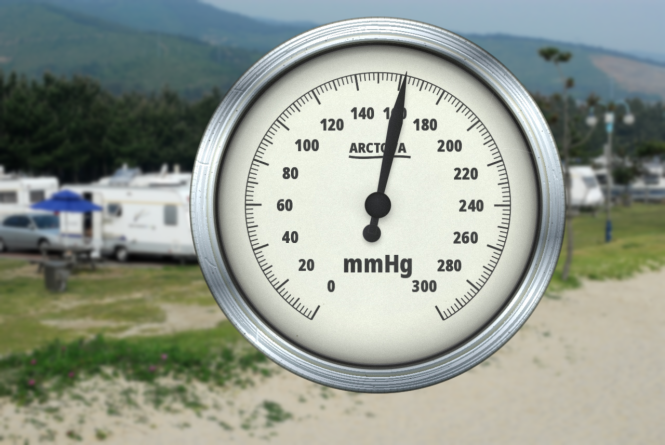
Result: 162 mmHg
